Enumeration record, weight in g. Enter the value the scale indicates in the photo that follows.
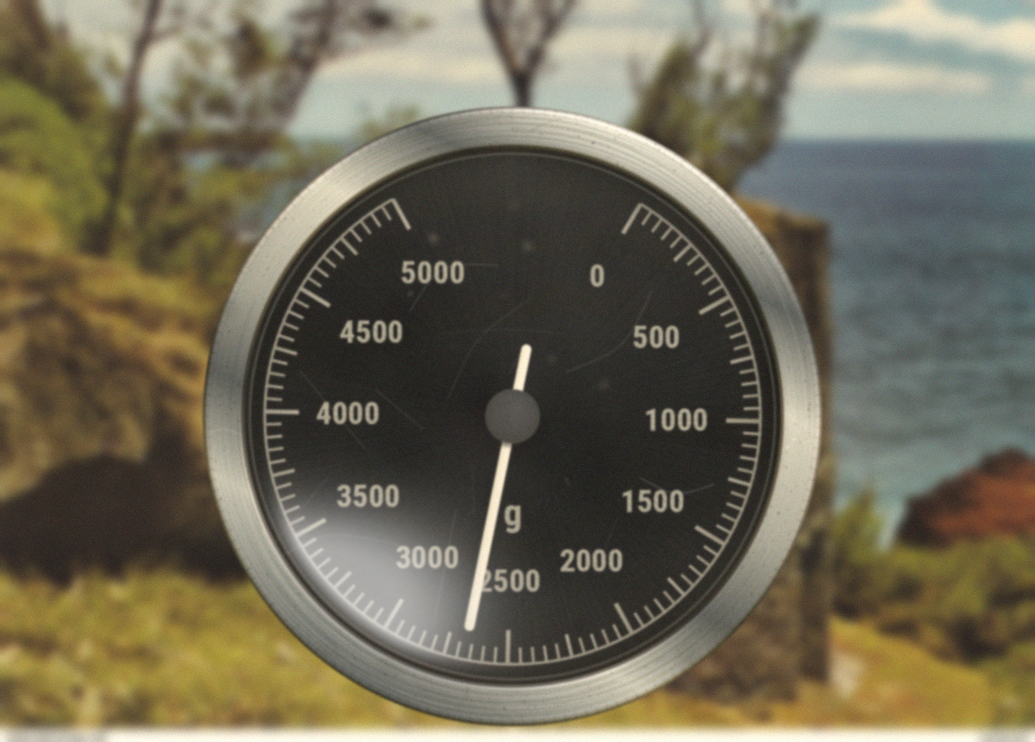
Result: 2675 g
